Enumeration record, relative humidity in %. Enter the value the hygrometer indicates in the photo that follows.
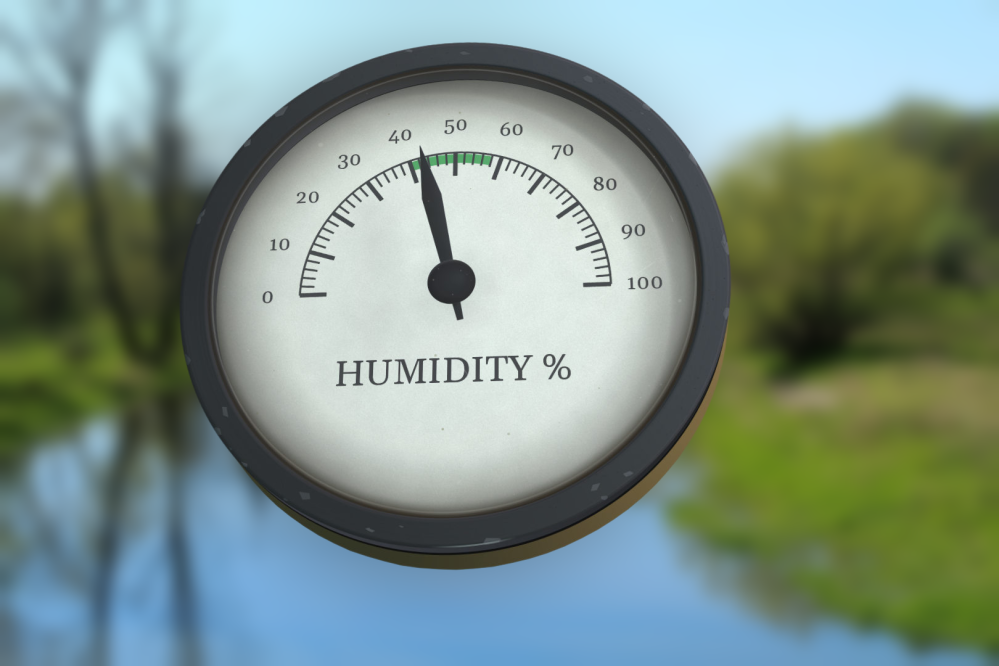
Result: 43 %
